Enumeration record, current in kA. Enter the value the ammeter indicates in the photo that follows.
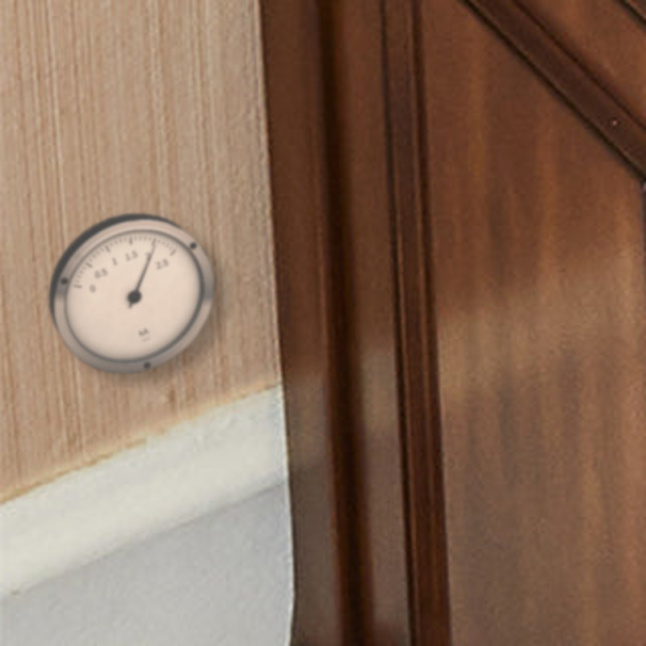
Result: 2 kA
